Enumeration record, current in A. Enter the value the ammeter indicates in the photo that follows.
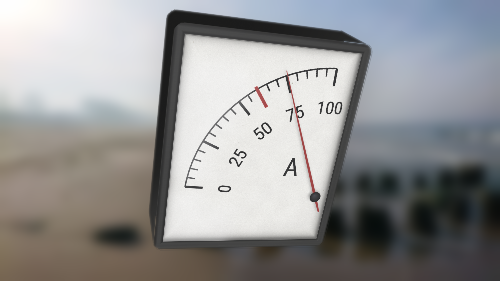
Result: 75 A
